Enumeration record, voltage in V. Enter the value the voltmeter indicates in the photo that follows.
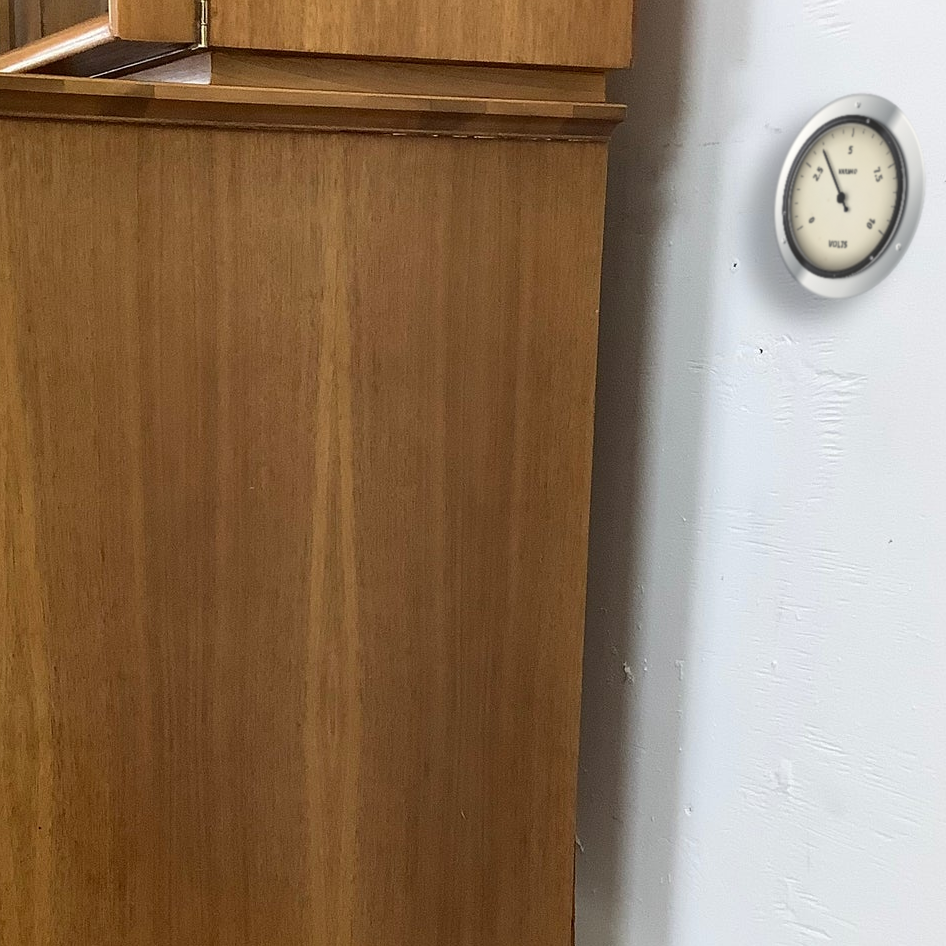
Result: 3.5 V
